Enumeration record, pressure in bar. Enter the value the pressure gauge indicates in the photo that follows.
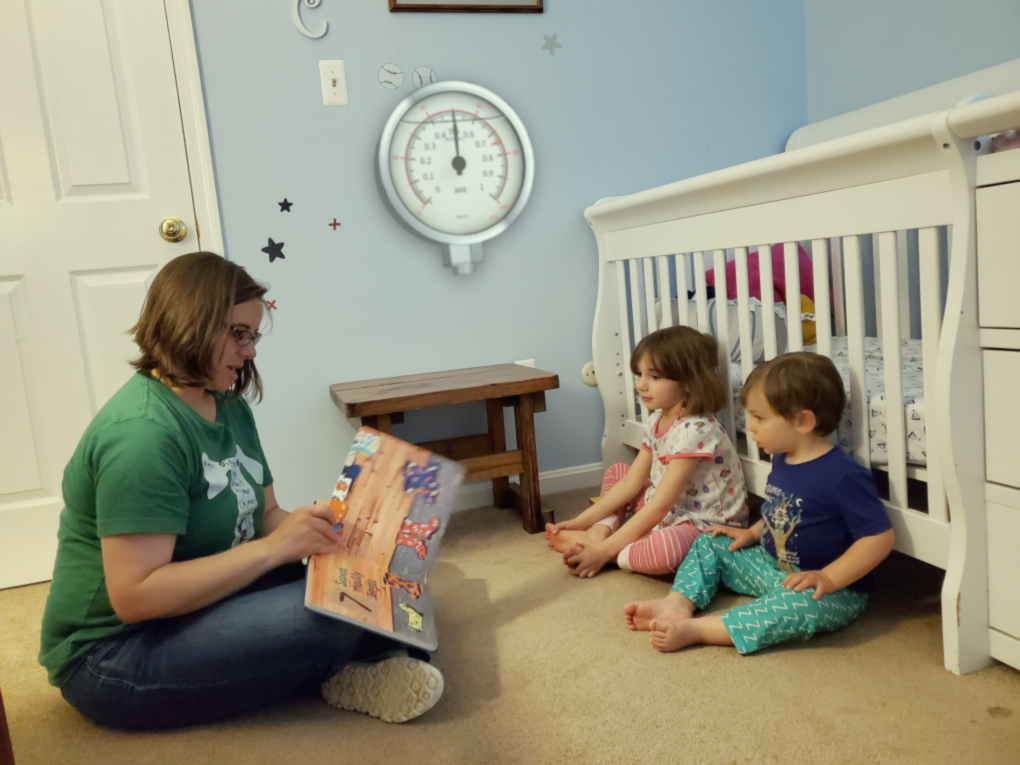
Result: 0.5 bar
